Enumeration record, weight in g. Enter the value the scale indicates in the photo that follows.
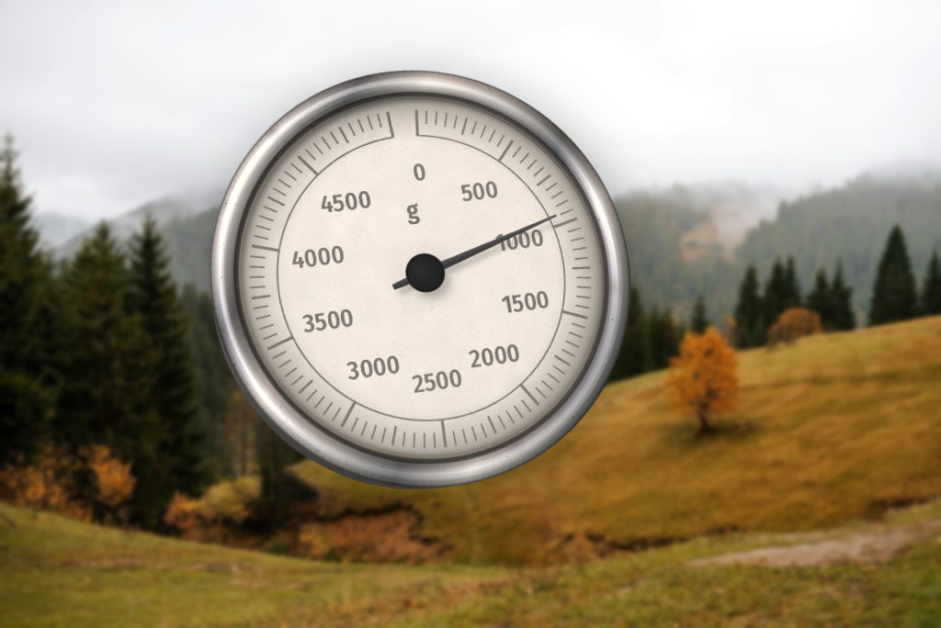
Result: 950 g
